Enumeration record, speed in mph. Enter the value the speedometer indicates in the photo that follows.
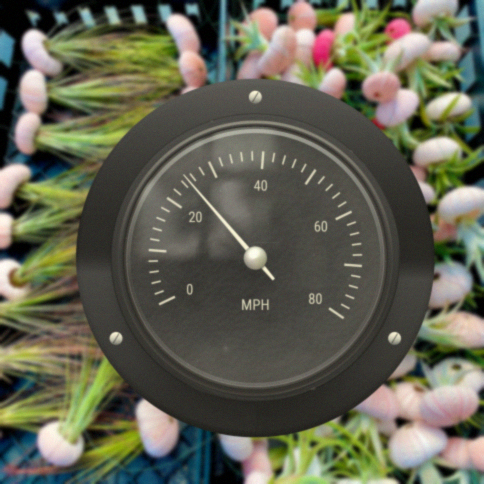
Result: 25 mph
